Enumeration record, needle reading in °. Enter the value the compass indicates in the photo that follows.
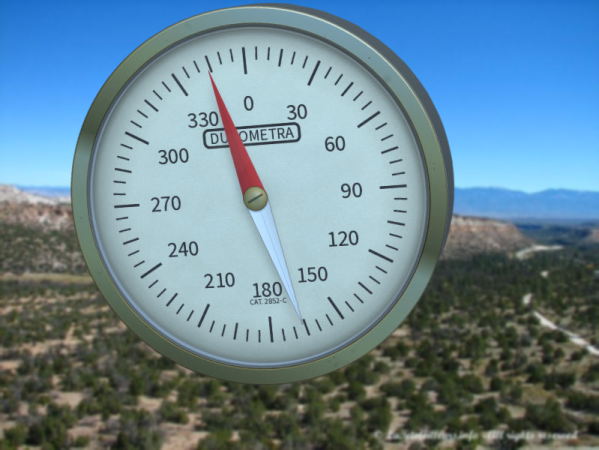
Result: 345 °
